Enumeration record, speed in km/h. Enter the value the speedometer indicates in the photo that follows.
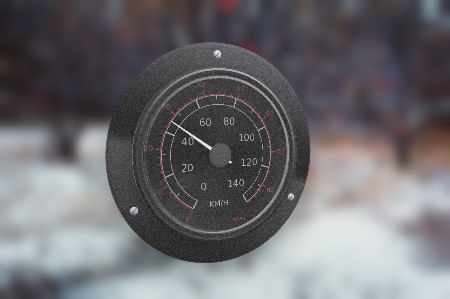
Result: 45 km/h
